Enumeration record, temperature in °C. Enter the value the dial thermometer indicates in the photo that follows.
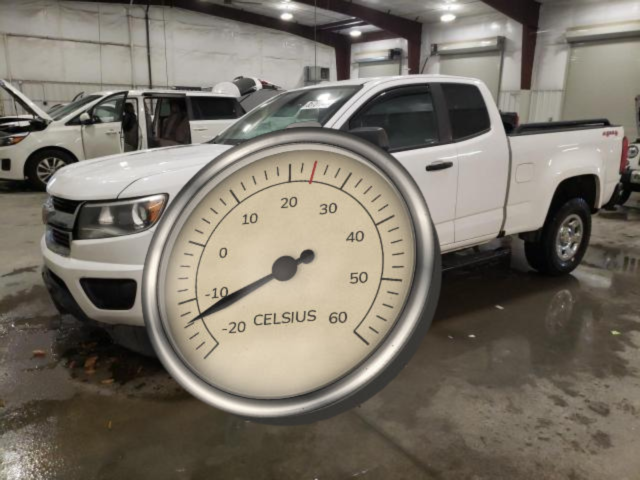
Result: -14 °C
